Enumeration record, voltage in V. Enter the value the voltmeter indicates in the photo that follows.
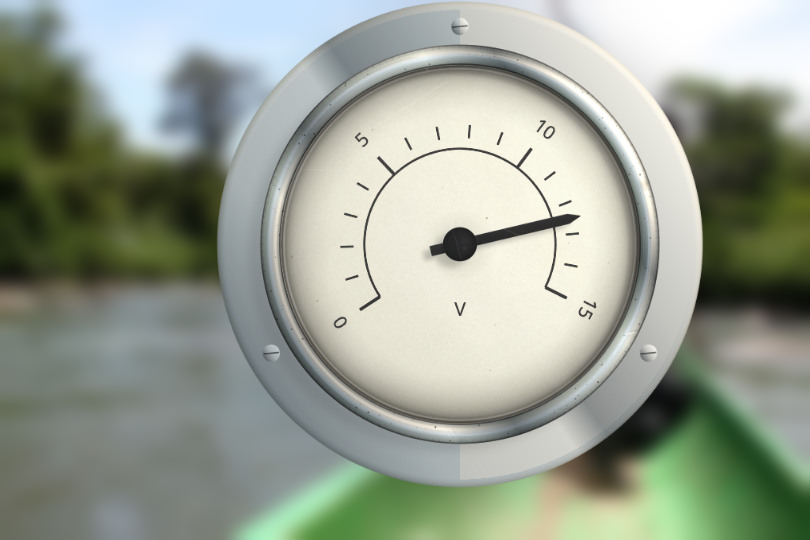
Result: 12.5 V
